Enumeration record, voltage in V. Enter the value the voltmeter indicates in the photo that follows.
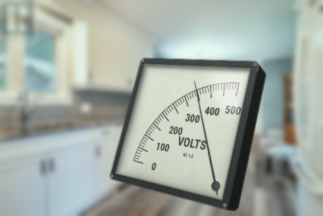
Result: 350 V
